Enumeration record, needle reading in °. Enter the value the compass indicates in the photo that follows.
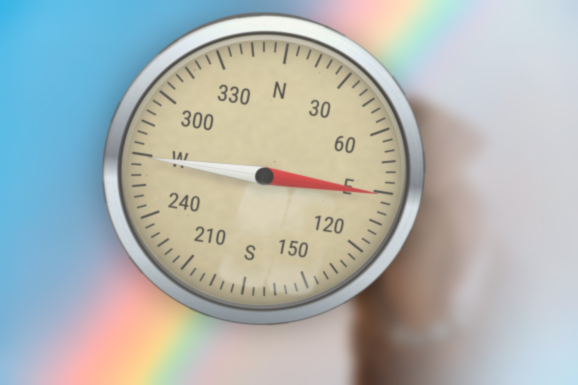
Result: 90 °
